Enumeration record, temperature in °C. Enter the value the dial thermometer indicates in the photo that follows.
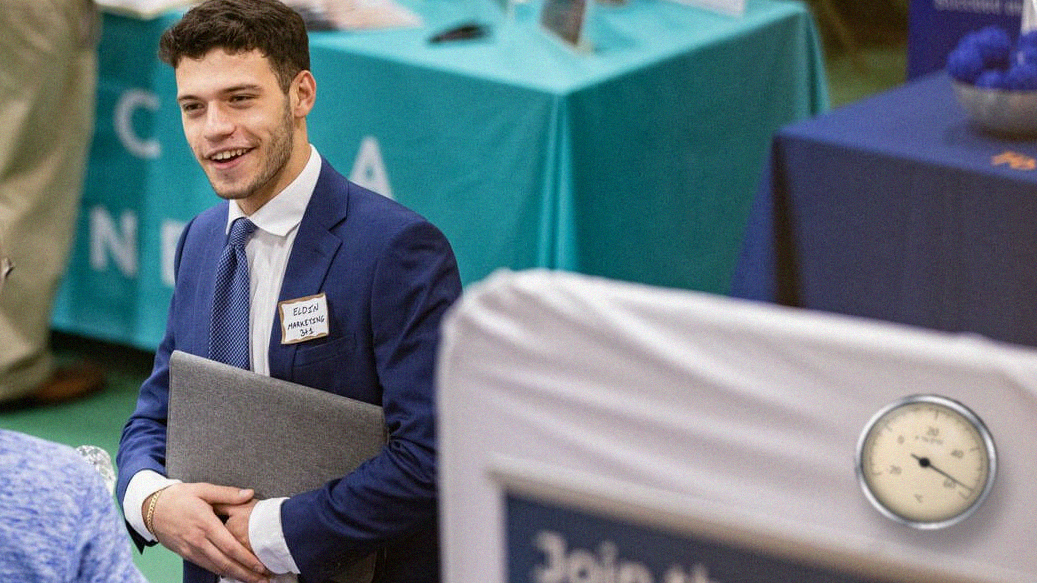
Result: 56 °C
